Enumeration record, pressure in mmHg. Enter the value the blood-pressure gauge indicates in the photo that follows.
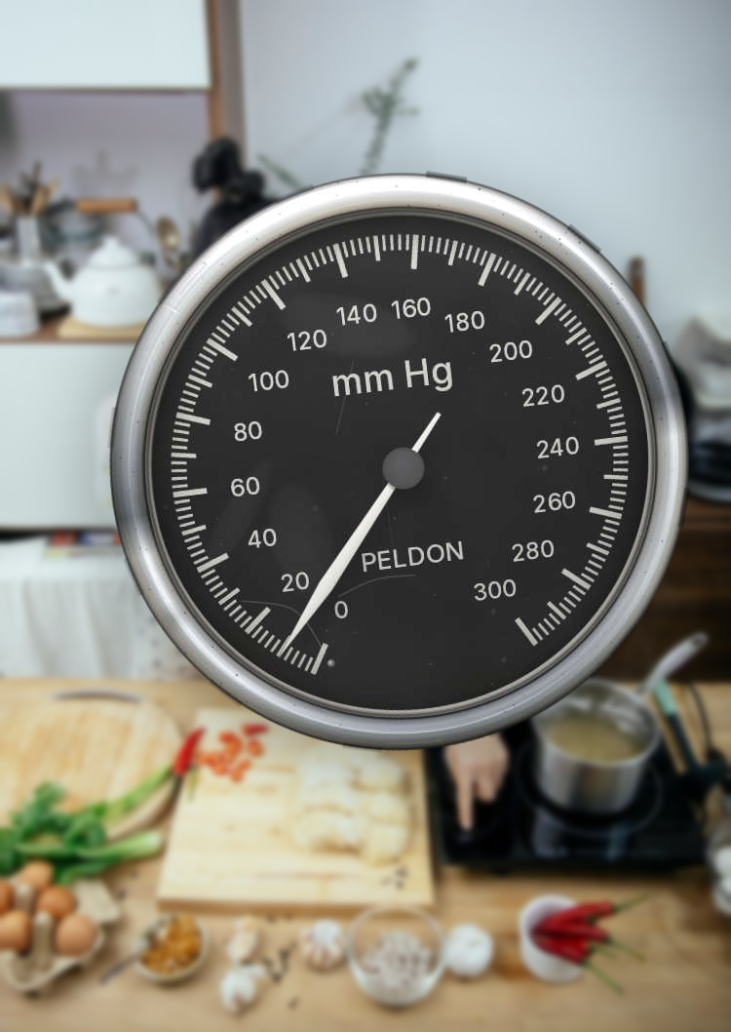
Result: 10 mmHg
